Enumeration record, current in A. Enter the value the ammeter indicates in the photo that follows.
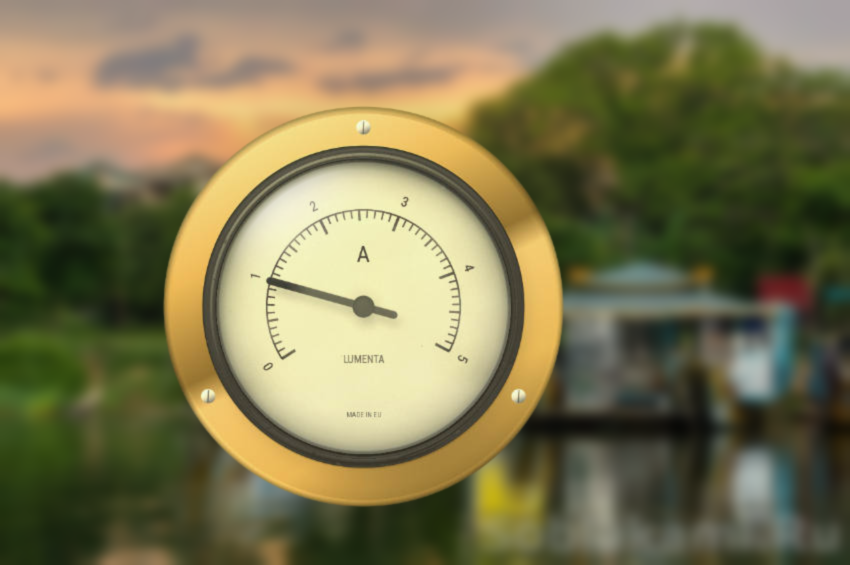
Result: 1 A
